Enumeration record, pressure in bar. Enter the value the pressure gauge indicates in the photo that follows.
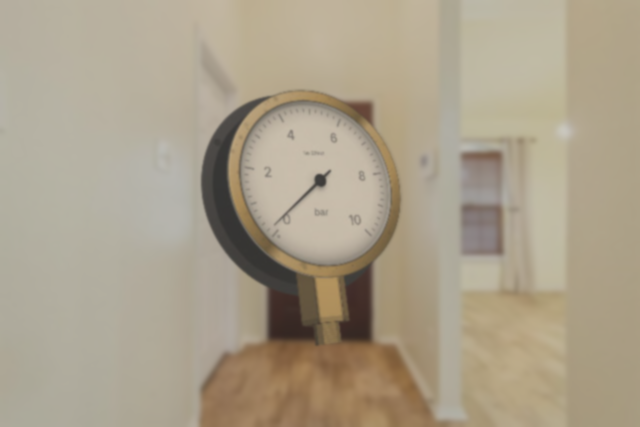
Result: 0.2 bar
